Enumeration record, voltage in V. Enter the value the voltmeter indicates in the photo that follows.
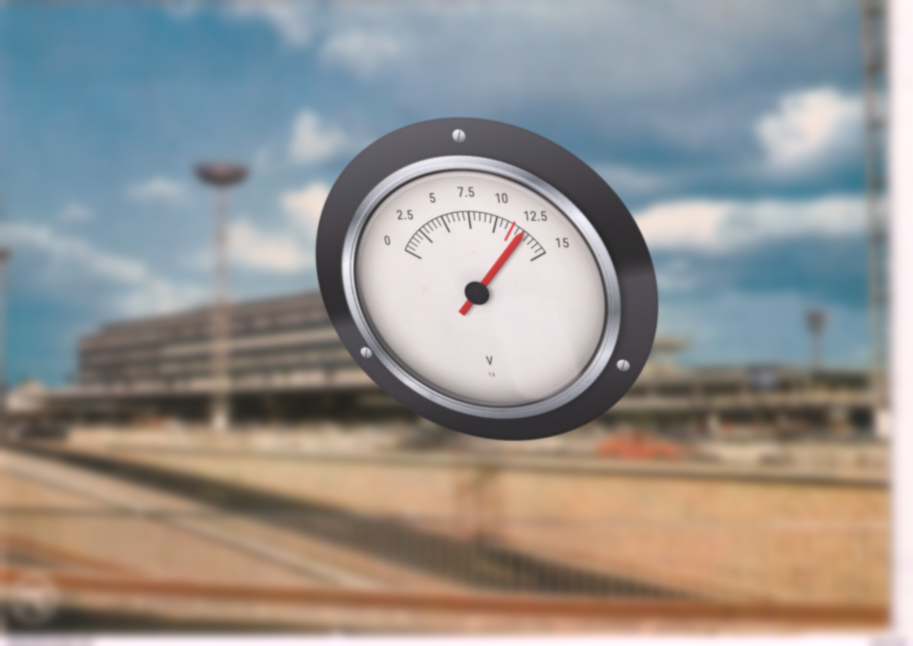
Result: 12.5 V
